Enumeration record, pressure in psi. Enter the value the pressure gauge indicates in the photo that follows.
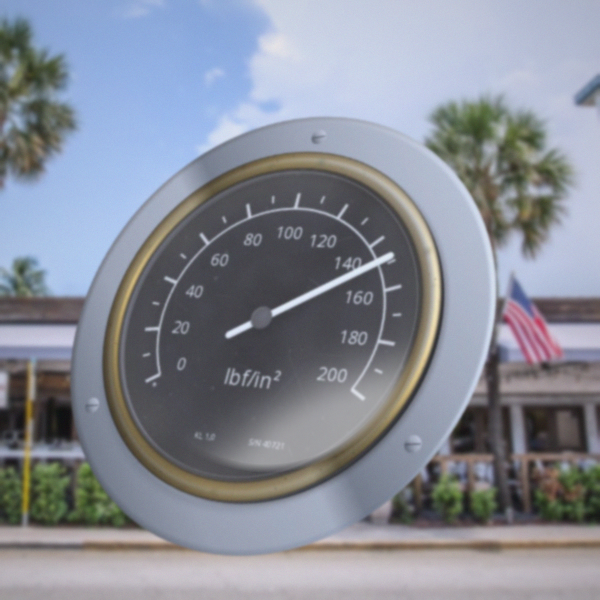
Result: 150 psi
